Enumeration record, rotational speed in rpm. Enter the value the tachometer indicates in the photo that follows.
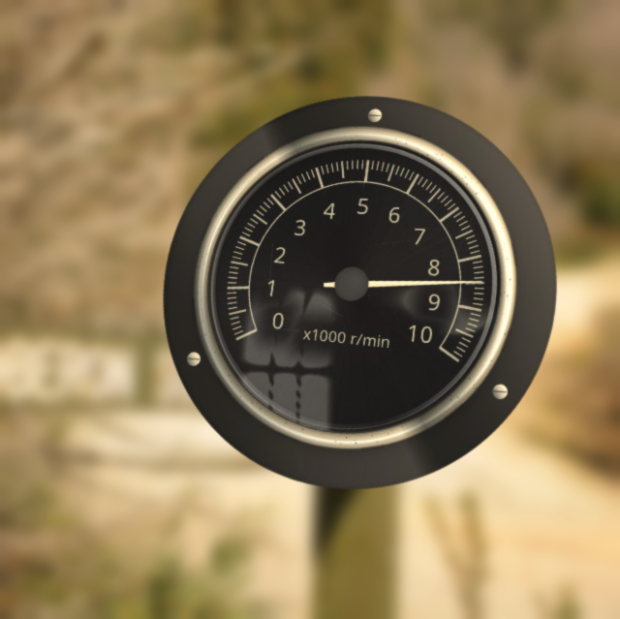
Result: 8500 rpm
